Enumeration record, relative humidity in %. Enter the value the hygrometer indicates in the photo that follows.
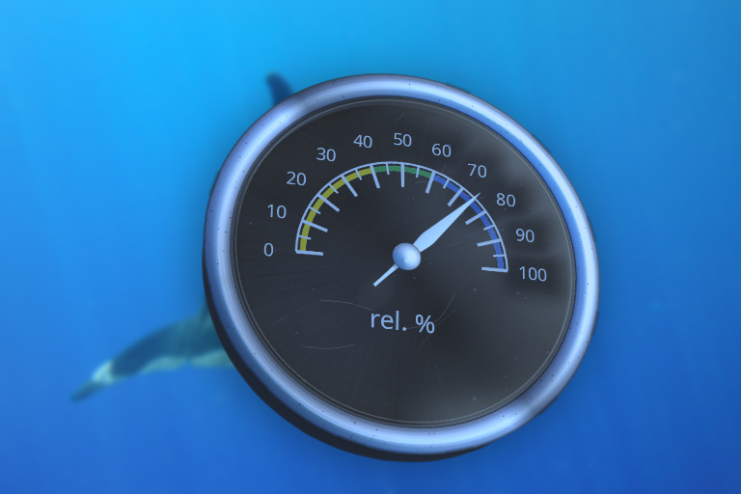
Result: 75 %
